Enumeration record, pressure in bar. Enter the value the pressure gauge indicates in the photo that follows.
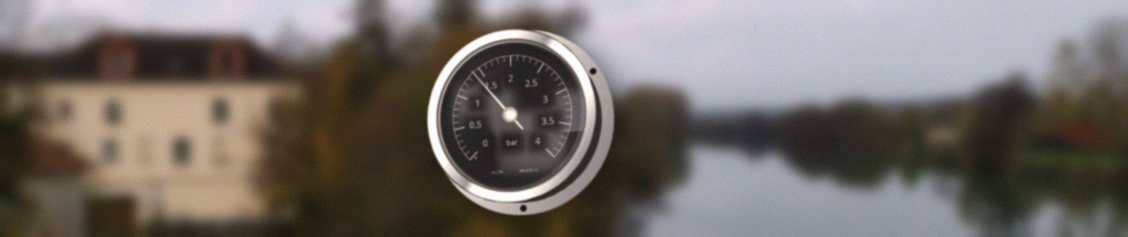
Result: 1.4 bar
